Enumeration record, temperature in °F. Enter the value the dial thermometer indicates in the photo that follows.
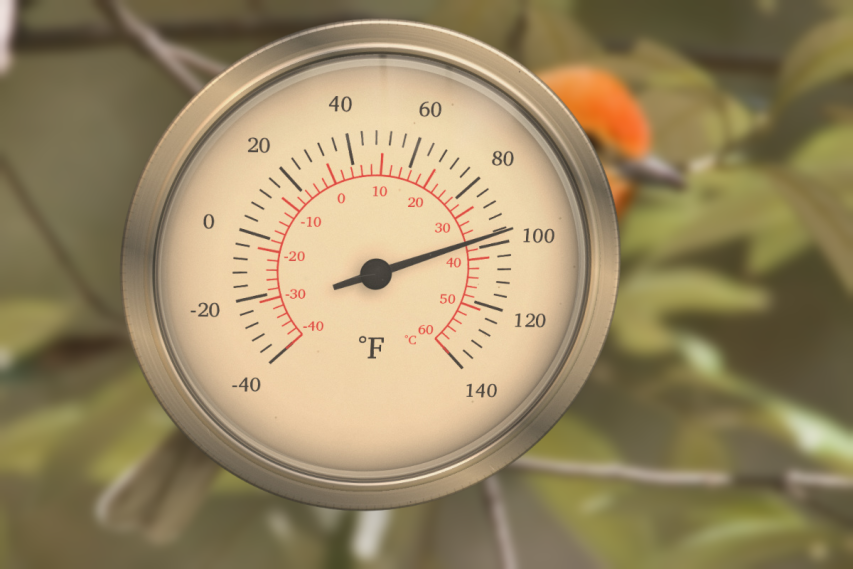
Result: 96 °F
